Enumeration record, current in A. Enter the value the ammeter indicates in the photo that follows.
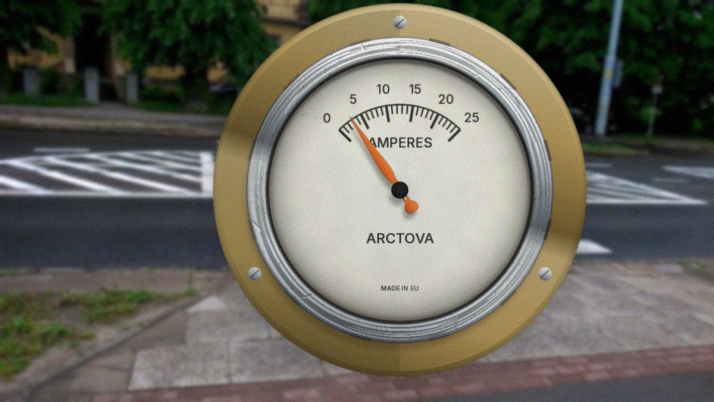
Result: 3 A
